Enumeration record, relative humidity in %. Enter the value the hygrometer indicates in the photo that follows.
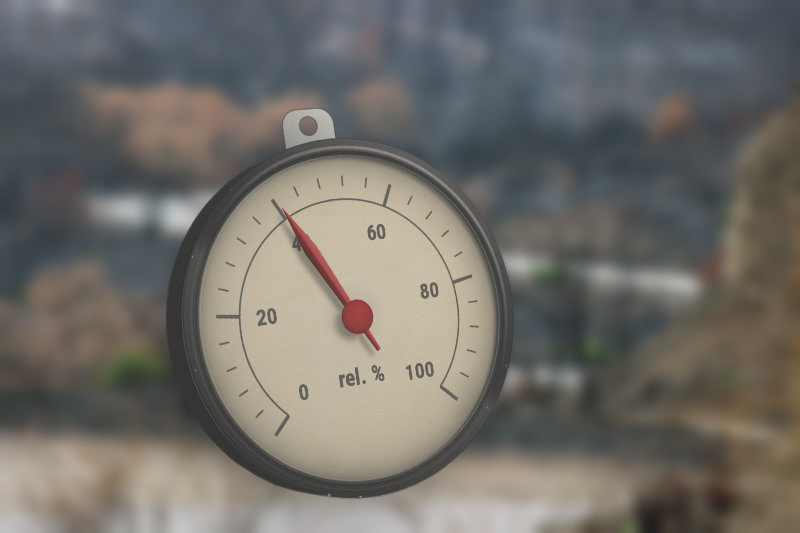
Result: 40 %
